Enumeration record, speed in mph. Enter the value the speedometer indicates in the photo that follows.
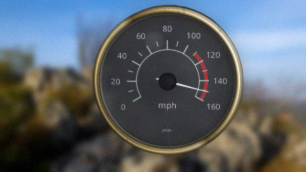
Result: 150 mph
